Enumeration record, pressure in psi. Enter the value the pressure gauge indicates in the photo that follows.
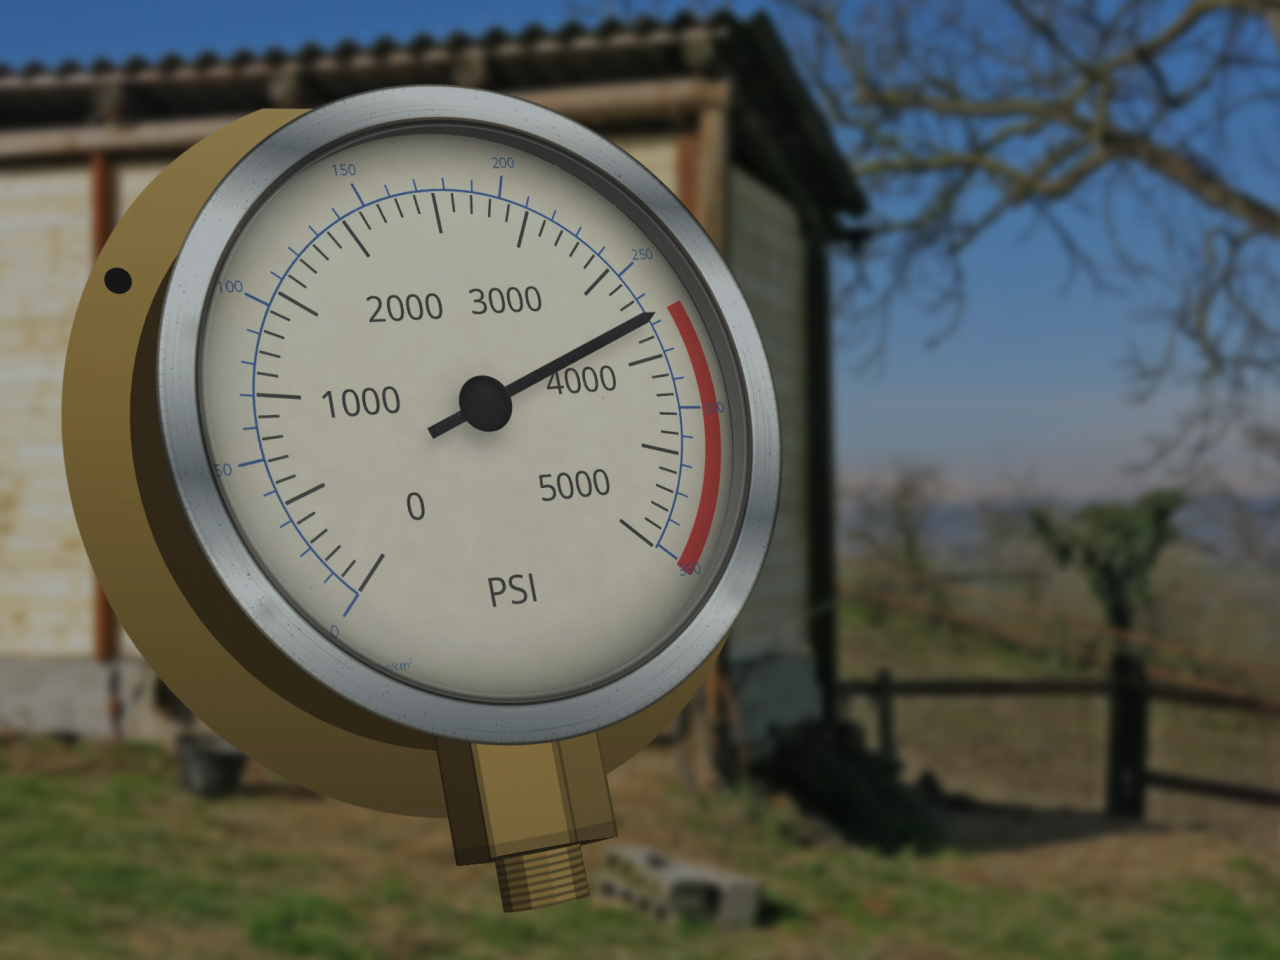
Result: 3800 psi
